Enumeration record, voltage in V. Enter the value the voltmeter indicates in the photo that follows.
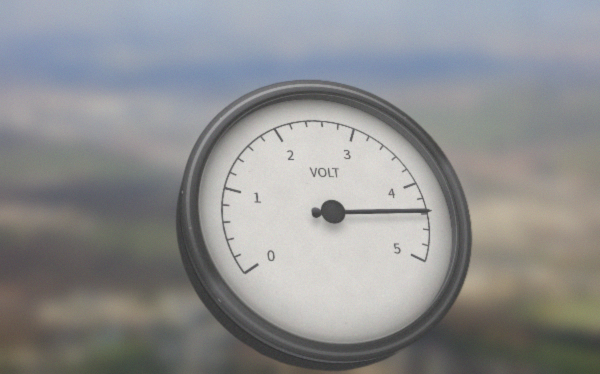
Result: 4.4 V
